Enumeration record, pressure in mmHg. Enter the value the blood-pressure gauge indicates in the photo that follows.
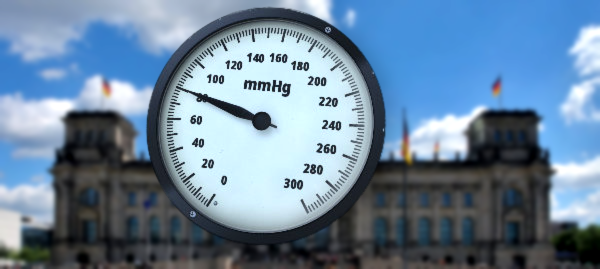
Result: 80 mmHg
